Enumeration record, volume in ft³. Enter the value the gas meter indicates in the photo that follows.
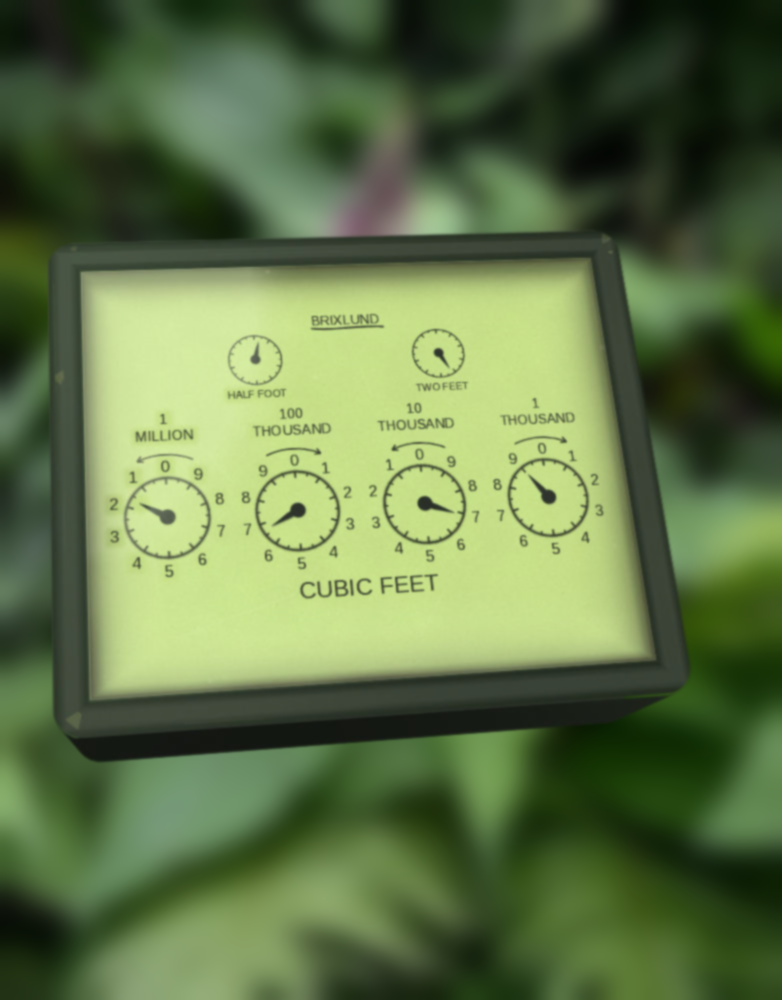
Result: 166900 ft³
